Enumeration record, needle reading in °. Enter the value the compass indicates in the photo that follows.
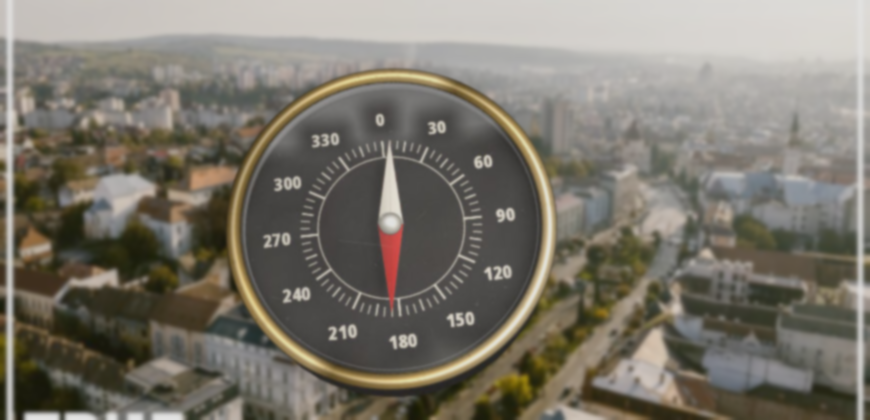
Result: 185 °
